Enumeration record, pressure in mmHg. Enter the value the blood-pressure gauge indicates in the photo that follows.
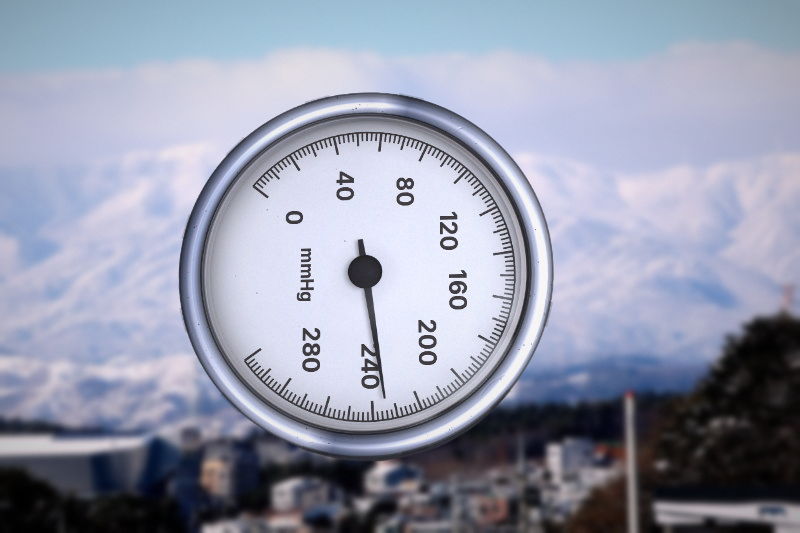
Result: 234 mmHg
